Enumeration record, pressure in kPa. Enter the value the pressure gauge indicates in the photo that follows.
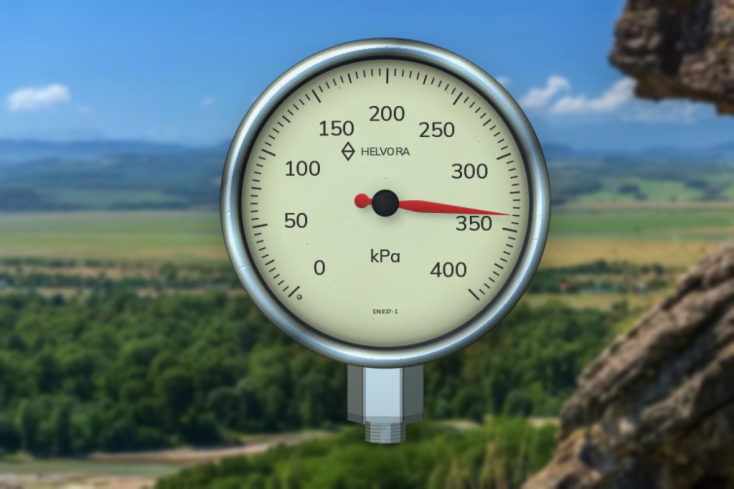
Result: 340 kPa
